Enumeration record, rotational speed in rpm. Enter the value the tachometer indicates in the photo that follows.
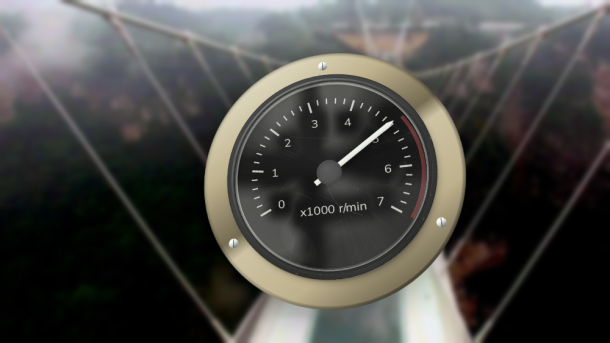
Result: 5000 rpm
